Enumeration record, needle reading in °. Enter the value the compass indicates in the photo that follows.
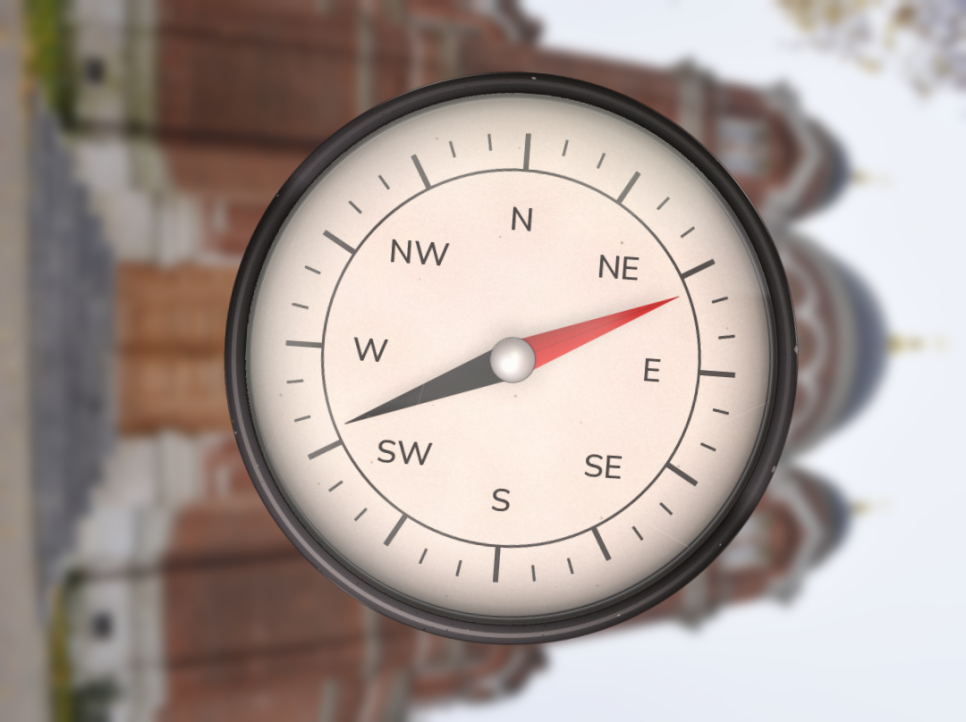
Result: 65 °
